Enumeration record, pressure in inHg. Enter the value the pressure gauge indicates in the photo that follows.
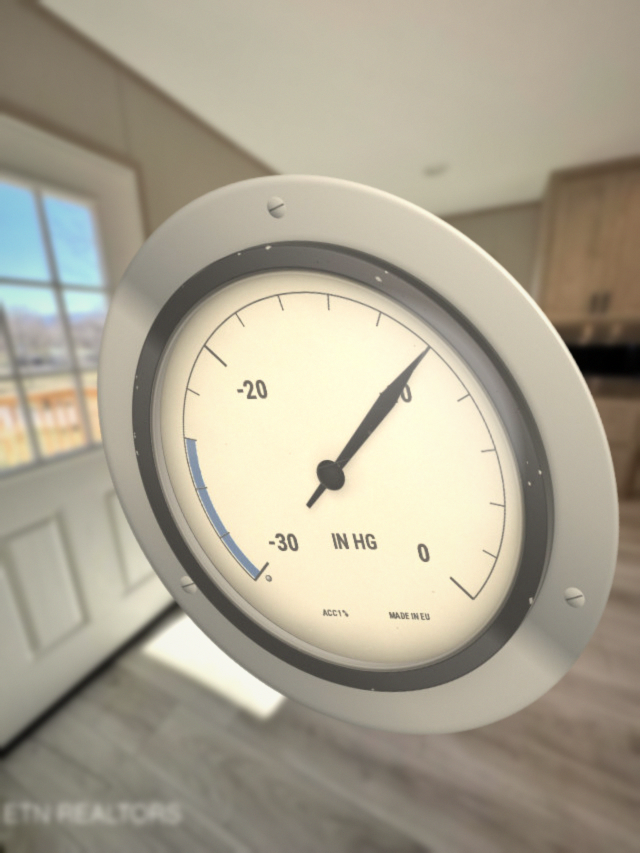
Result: -10 inHg
